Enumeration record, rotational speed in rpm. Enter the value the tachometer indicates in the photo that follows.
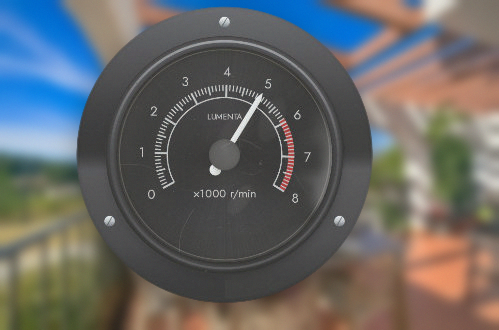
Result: 5000 rpm
